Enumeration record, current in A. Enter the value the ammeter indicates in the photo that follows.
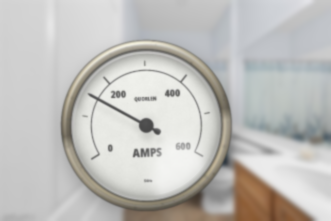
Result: 150 A
